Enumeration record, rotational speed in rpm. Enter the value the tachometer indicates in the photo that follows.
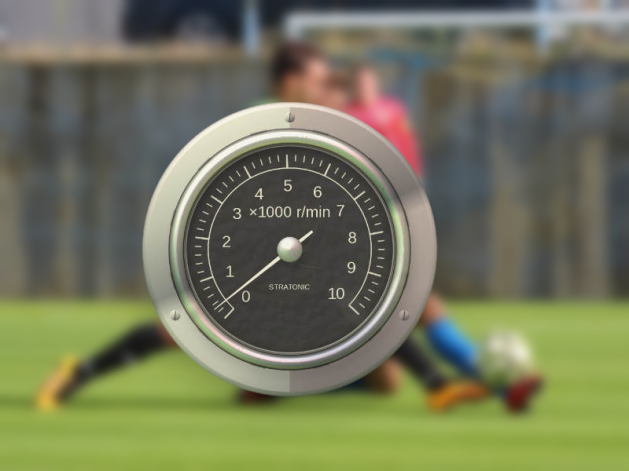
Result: 300 rpm
